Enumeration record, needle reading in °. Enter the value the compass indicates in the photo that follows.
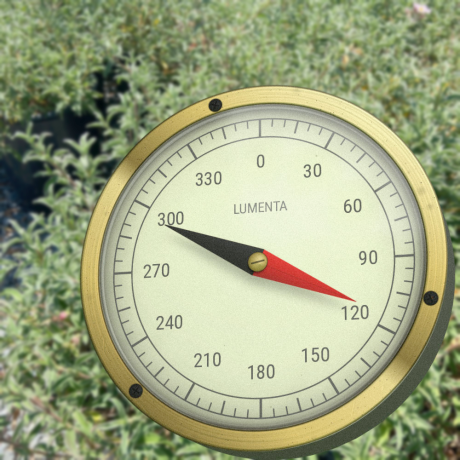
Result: 115 °
